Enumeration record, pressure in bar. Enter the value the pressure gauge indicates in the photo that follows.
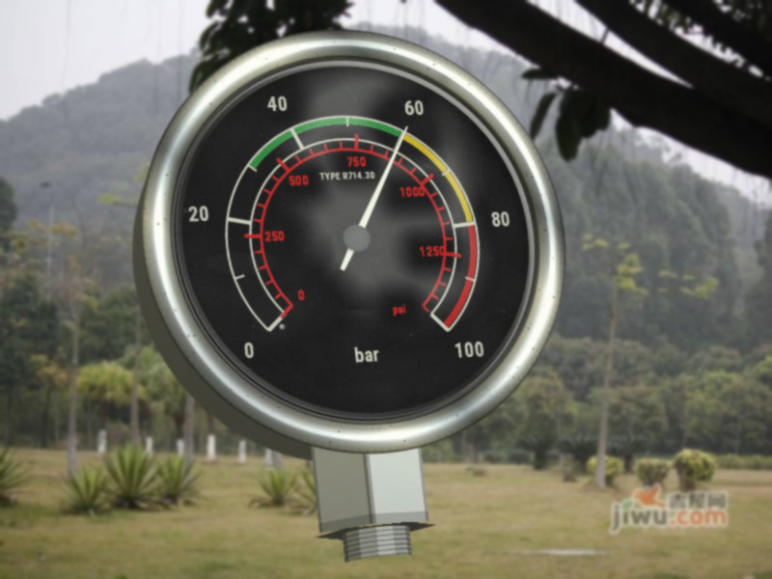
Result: 60 bar
